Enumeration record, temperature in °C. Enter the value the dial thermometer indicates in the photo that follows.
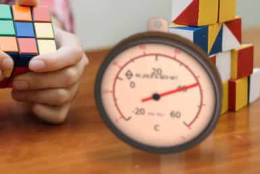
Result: 40 °C
